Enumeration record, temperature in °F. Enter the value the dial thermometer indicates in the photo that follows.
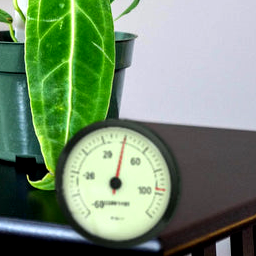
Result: 40 °F
